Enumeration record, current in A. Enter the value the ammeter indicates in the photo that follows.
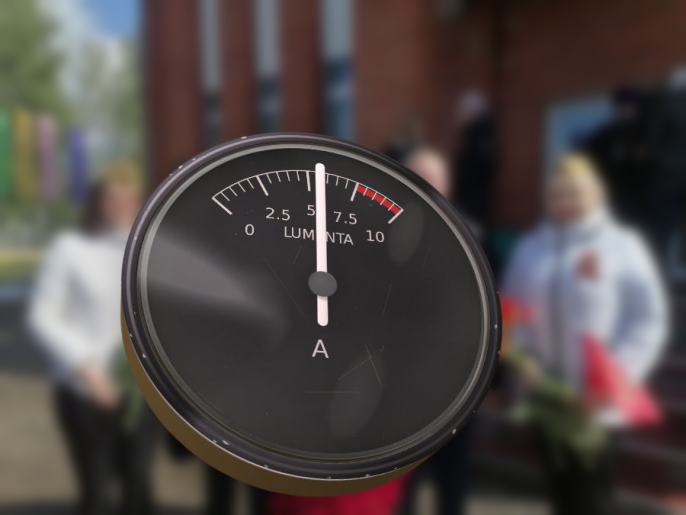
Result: 5.5 A
